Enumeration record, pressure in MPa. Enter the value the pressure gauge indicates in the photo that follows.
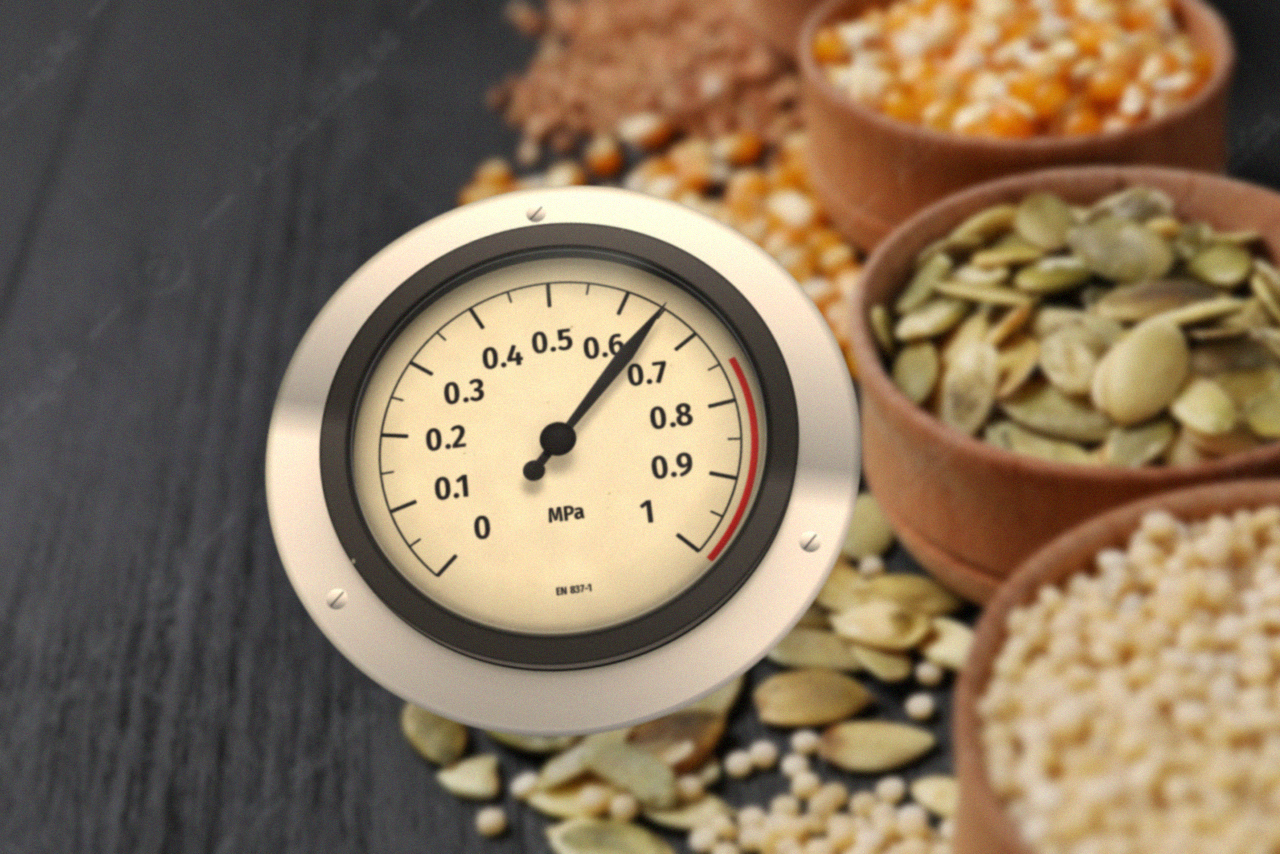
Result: 0.65 MPa
